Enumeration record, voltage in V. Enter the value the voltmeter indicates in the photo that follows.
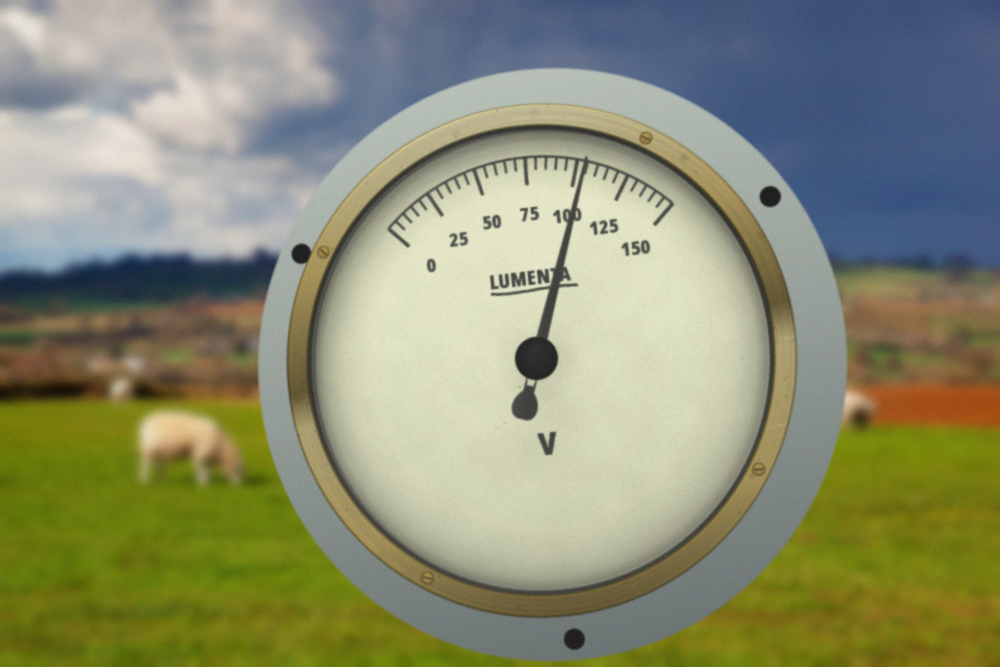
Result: 105 V
